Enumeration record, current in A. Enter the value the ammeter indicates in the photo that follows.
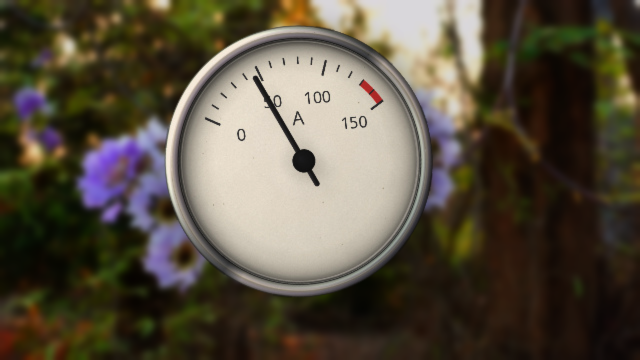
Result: 45 A
